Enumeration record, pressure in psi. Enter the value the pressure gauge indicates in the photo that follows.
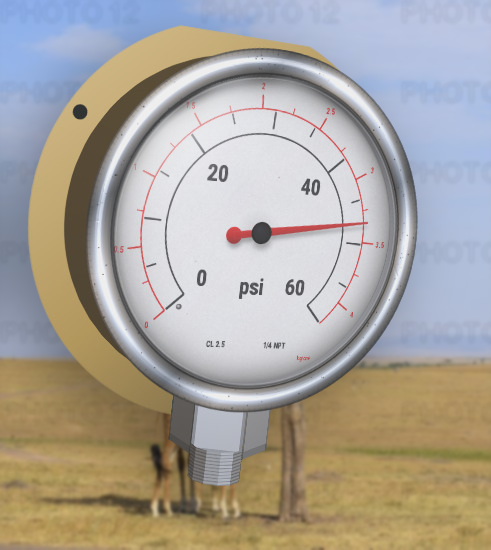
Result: 47.5 psi
